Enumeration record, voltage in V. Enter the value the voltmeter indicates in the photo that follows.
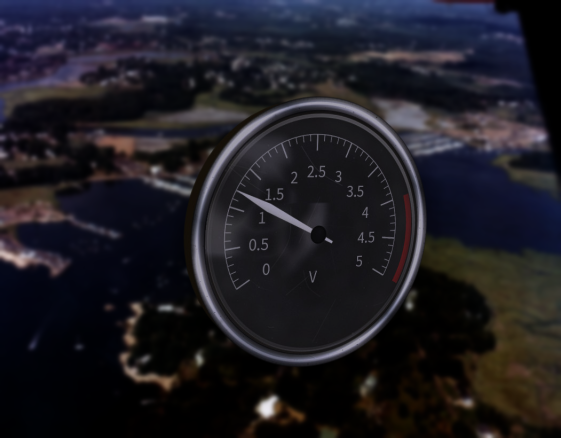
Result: 1.2 V
